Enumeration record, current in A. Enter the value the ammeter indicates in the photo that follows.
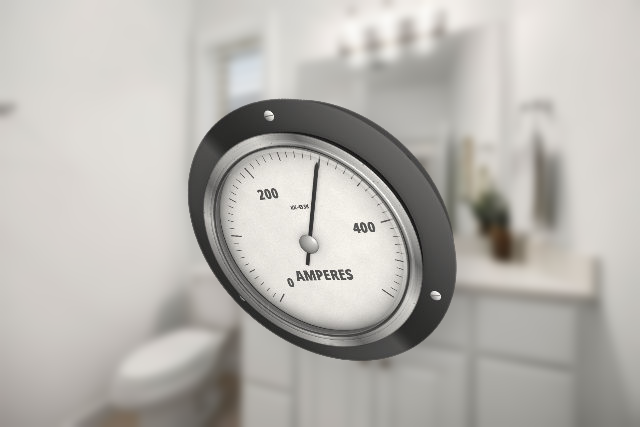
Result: 300 A
